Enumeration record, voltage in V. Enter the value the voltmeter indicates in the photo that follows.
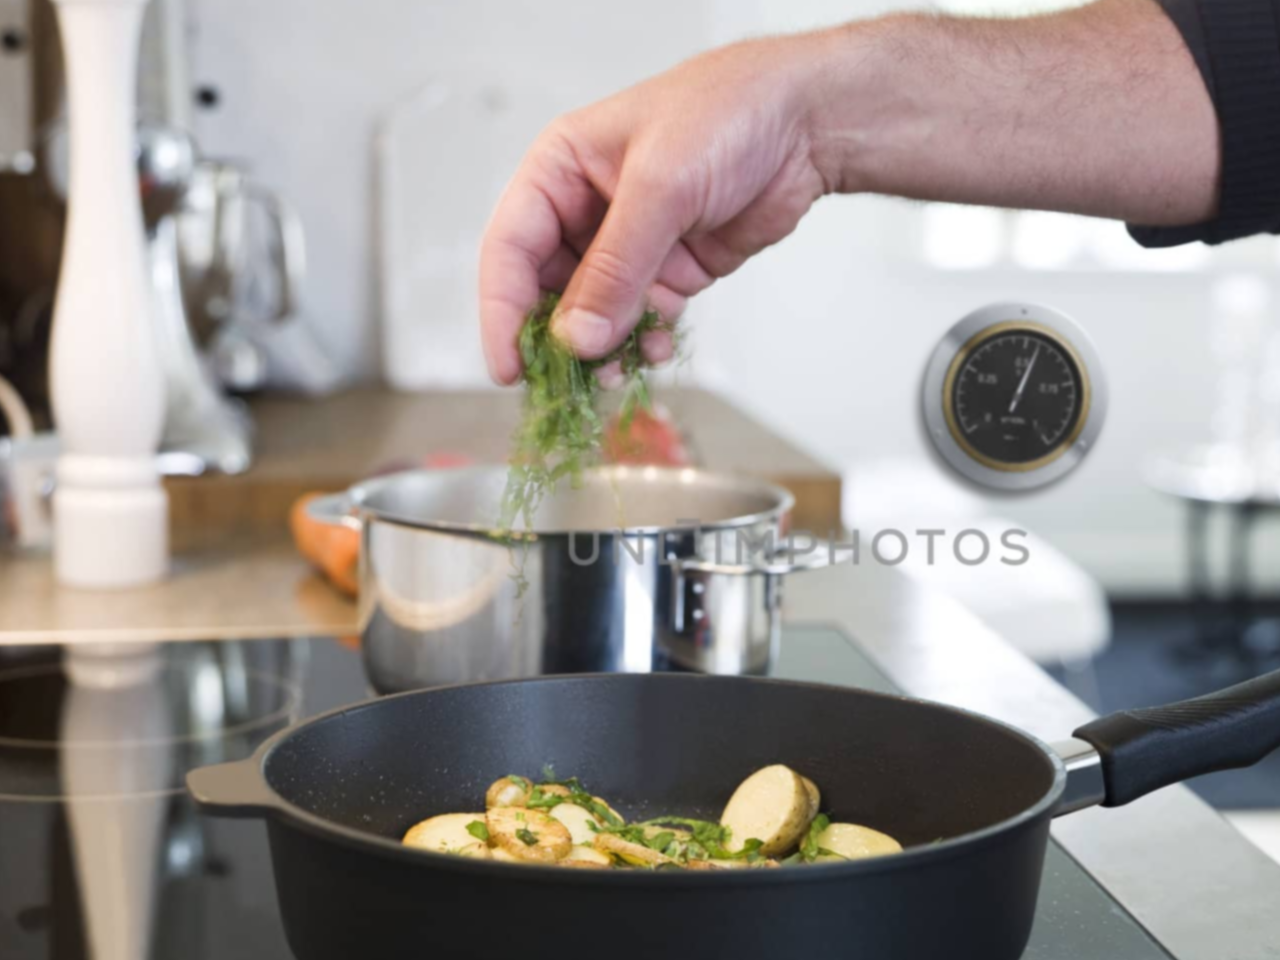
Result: 0.55 V
